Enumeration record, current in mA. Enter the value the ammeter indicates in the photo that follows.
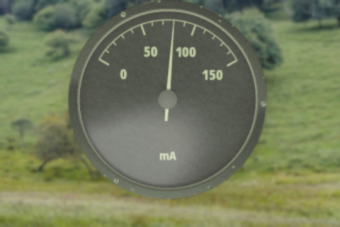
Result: 80 mA
